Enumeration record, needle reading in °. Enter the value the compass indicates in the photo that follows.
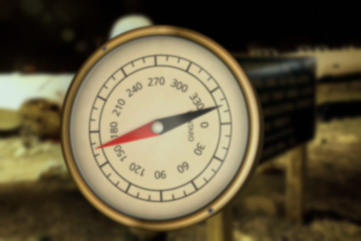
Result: 165 °
